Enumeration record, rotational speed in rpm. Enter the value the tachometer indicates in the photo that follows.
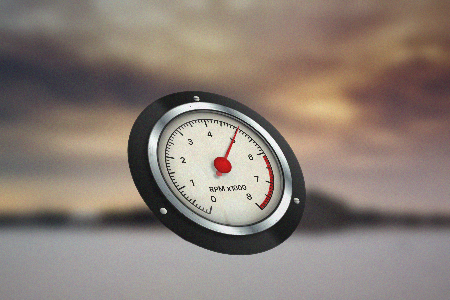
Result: 5000 rpm
